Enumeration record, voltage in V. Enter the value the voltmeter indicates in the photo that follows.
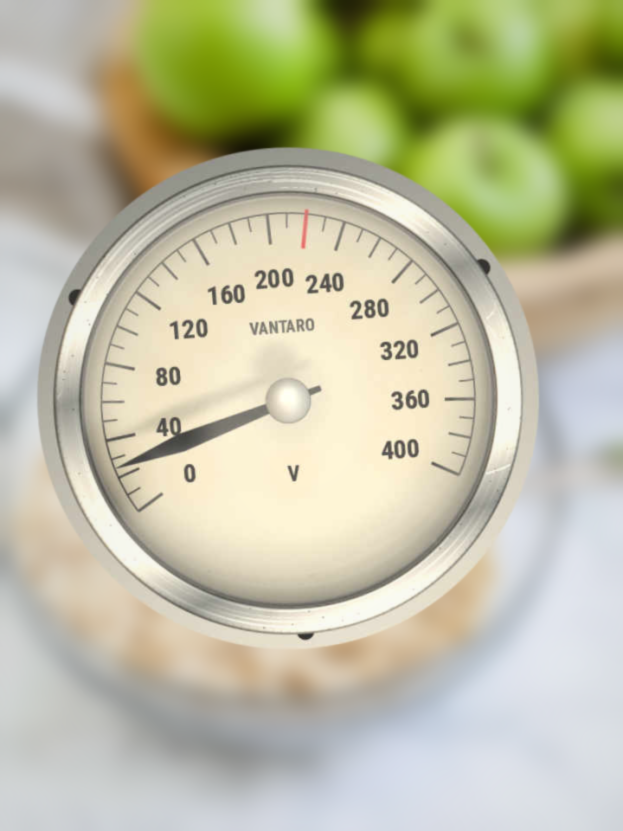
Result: 25 V
